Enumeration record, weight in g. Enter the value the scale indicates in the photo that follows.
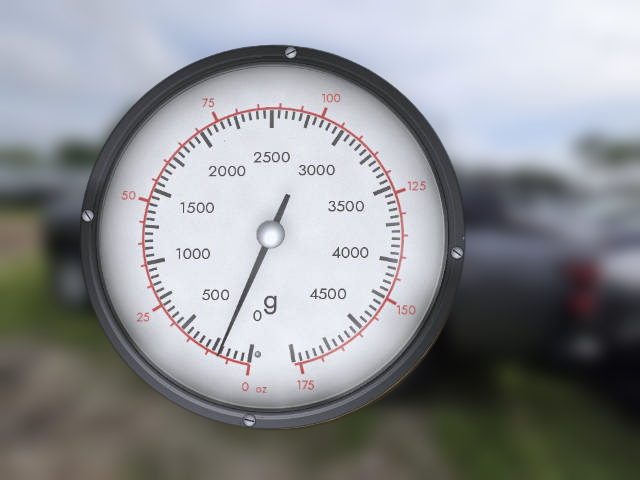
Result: 200 g
